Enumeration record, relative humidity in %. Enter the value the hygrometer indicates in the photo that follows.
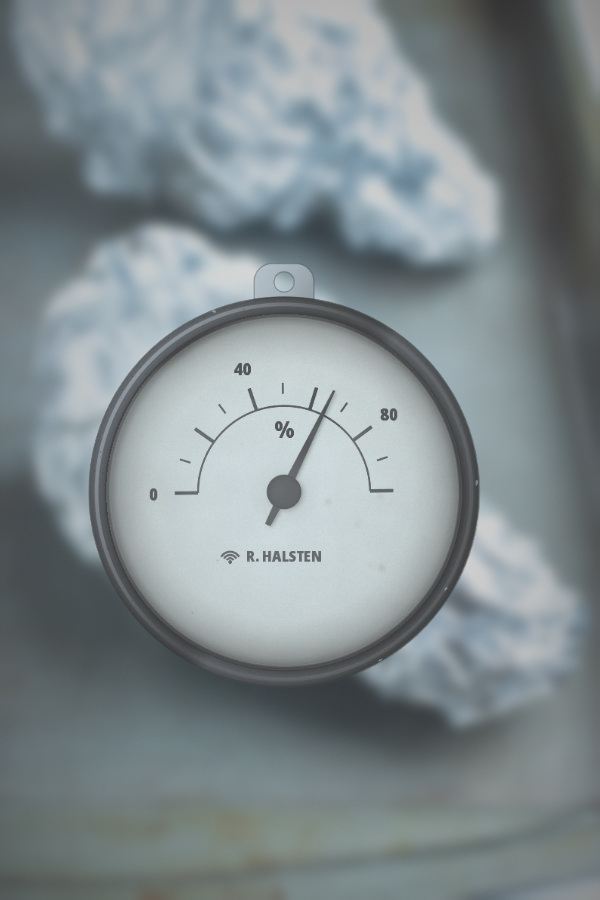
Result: 65 %
